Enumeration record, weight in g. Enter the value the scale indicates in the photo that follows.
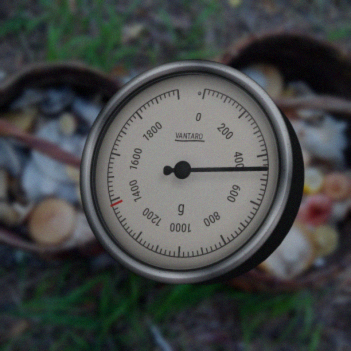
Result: 460 g
